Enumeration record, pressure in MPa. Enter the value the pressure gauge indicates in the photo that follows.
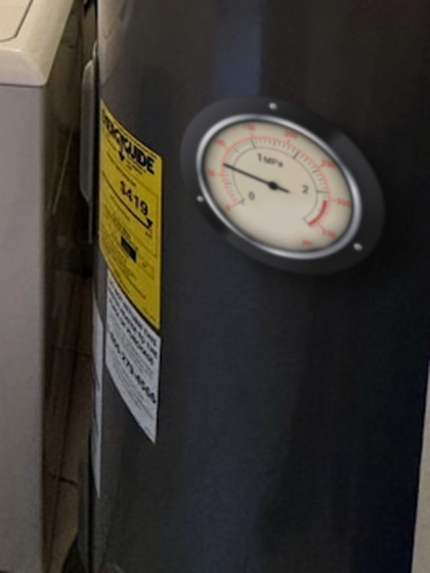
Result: 0.5 MPa
